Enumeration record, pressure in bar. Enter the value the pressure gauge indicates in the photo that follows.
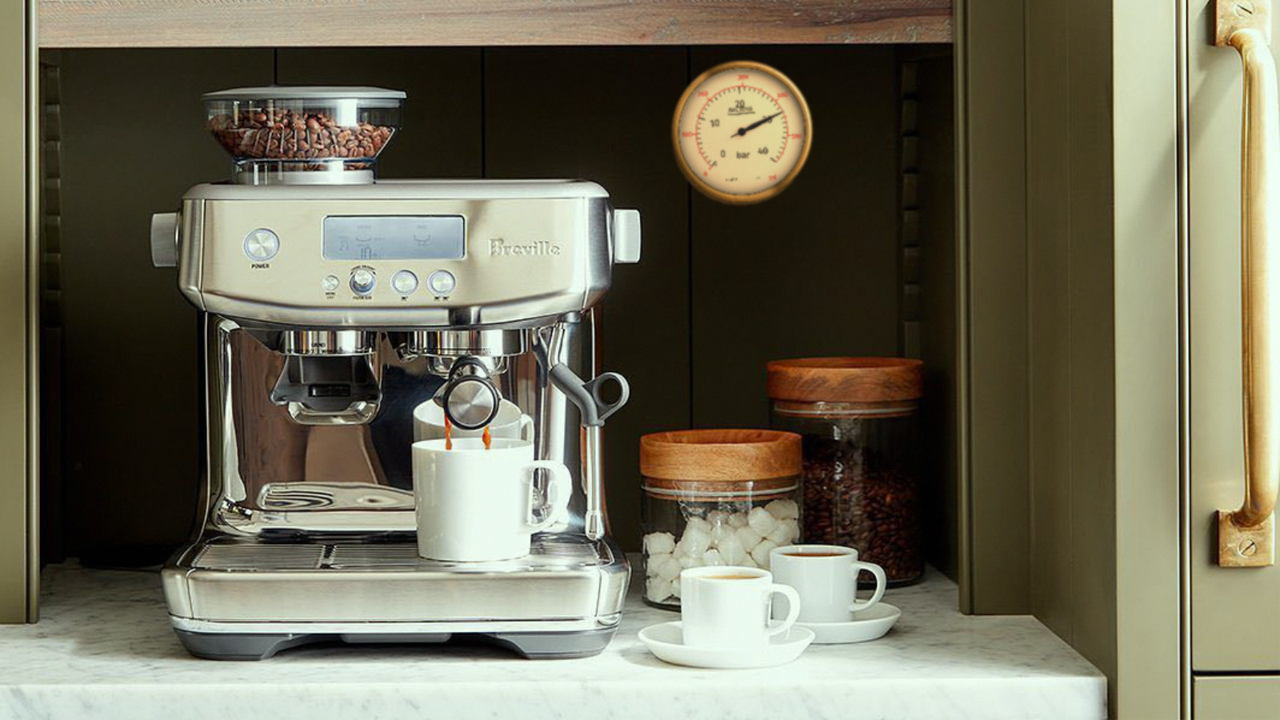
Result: 30 bar
